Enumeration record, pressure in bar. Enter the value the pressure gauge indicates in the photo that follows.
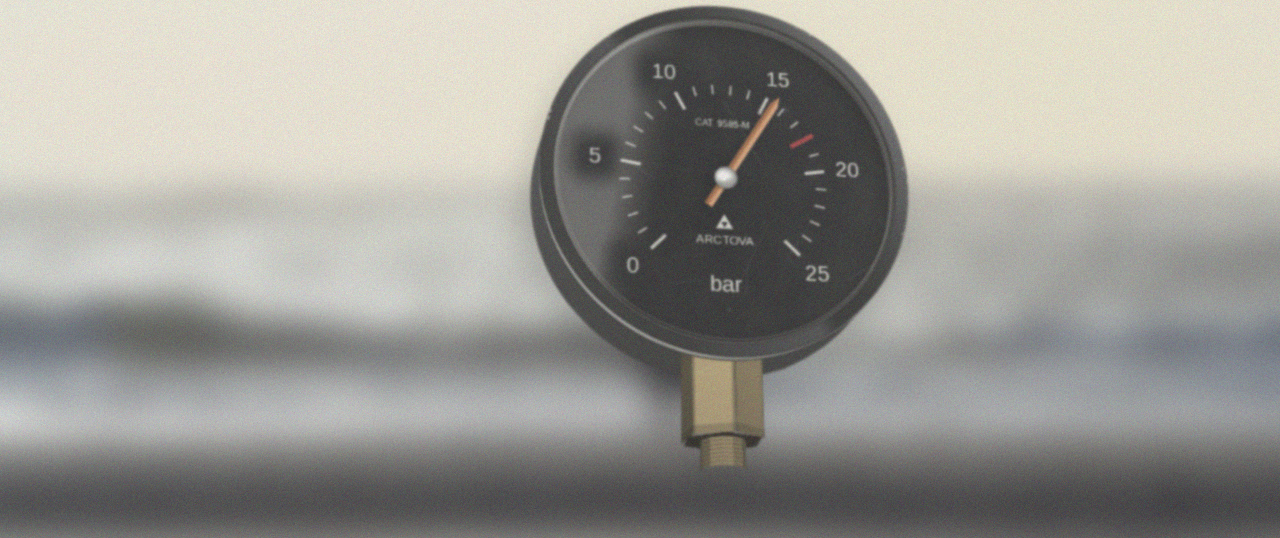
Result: 15.5 bar
